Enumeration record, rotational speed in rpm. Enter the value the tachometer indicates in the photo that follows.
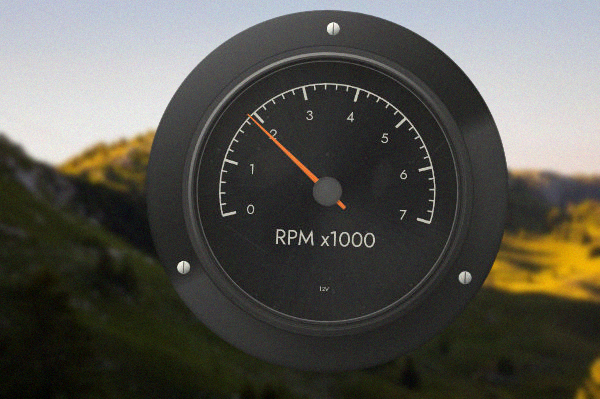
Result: 1900 rpm
